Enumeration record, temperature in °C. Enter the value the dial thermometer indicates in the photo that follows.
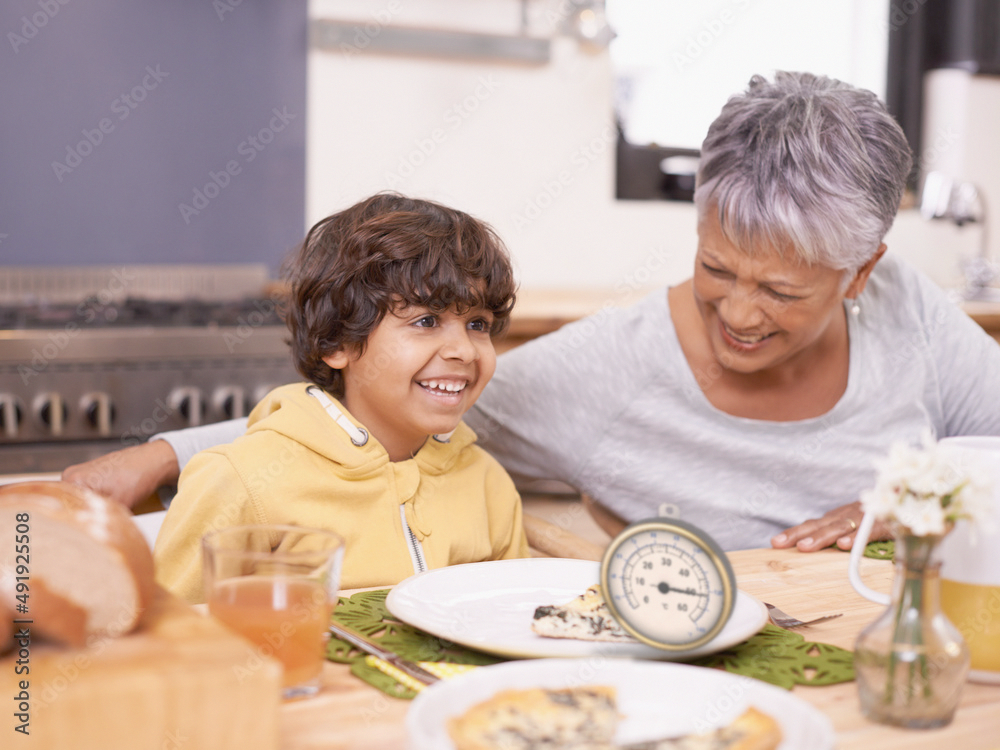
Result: 50 °C
